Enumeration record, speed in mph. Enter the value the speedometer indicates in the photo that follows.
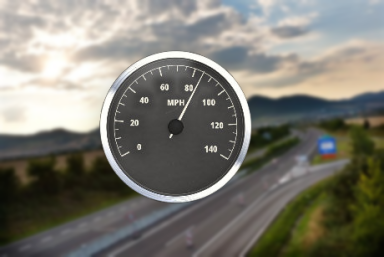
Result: 85 mph
